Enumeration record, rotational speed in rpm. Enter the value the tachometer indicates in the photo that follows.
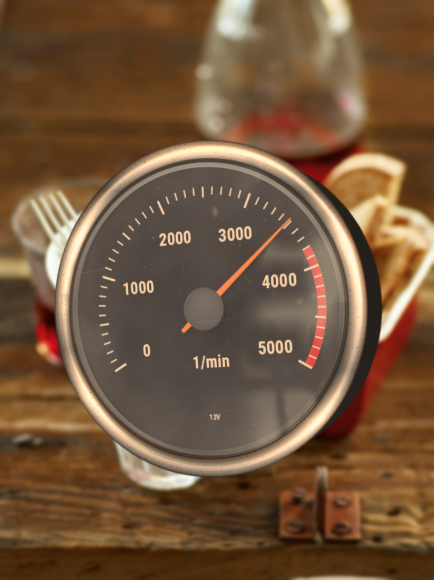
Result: 3500 rpm
